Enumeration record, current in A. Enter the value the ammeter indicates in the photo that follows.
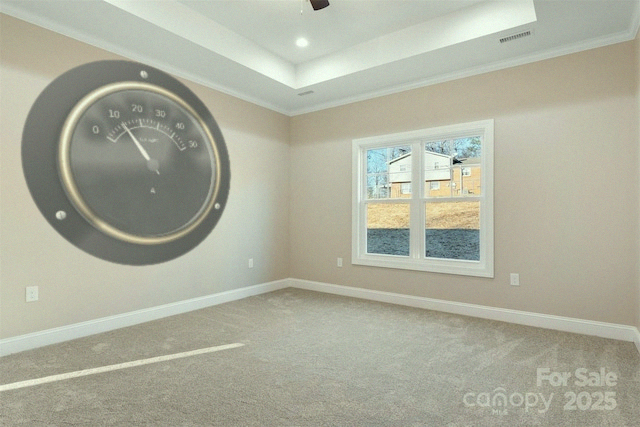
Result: 10 A
